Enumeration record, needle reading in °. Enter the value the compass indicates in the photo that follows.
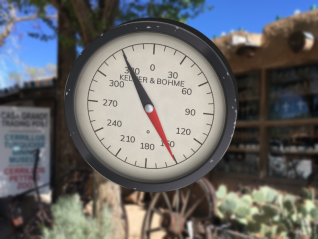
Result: 150 °
